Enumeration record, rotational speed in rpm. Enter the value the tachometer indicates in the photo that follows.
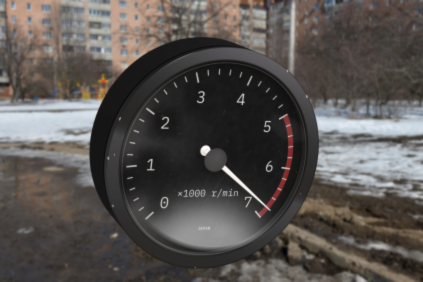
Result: 6800 rpm
